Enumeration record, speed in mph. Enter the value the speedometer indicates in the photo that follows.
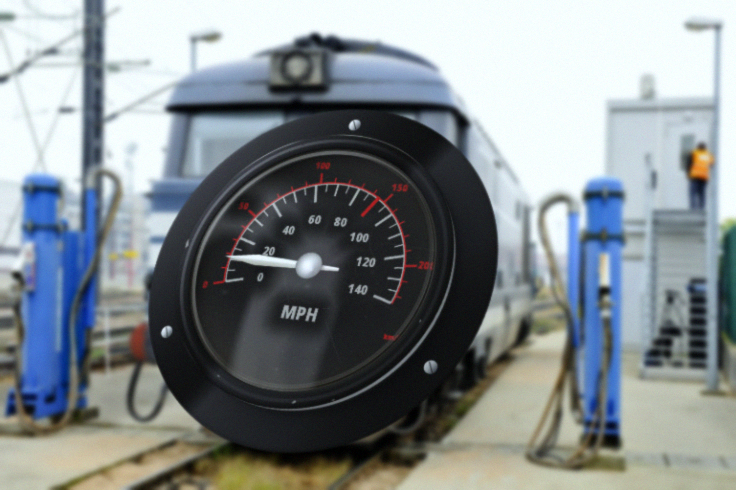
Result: 10 mph
